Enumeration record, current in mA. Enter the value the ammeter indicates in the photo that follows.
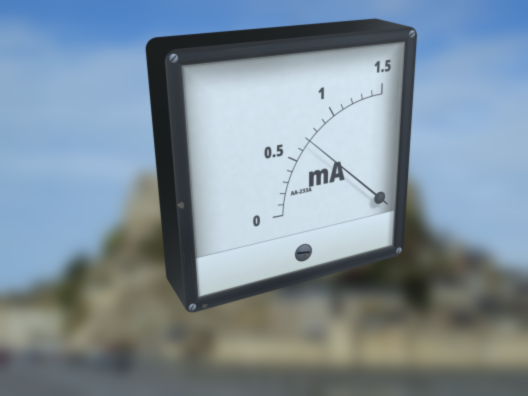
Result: 0.7 mA
